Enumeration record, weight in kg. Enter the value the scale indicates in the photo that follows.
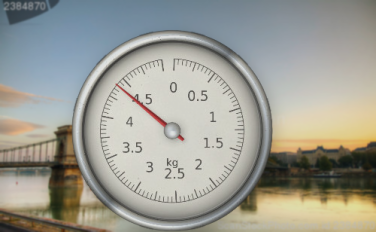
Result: 4.4 kg
